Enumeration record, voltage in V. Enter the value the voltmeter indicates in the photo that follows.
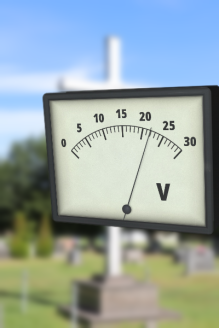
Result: 22 V
